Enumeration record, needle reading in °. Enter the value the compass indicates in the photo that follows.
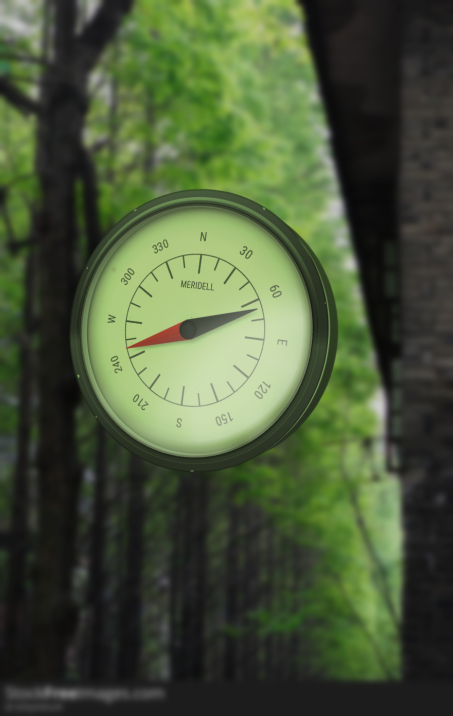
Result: 247.5 °
